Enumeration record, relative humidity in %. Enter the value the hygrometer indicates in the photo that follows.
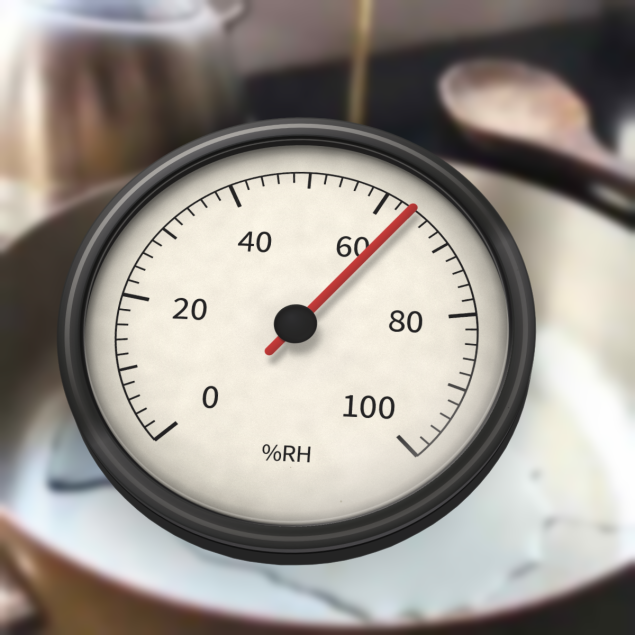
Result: 64 %
